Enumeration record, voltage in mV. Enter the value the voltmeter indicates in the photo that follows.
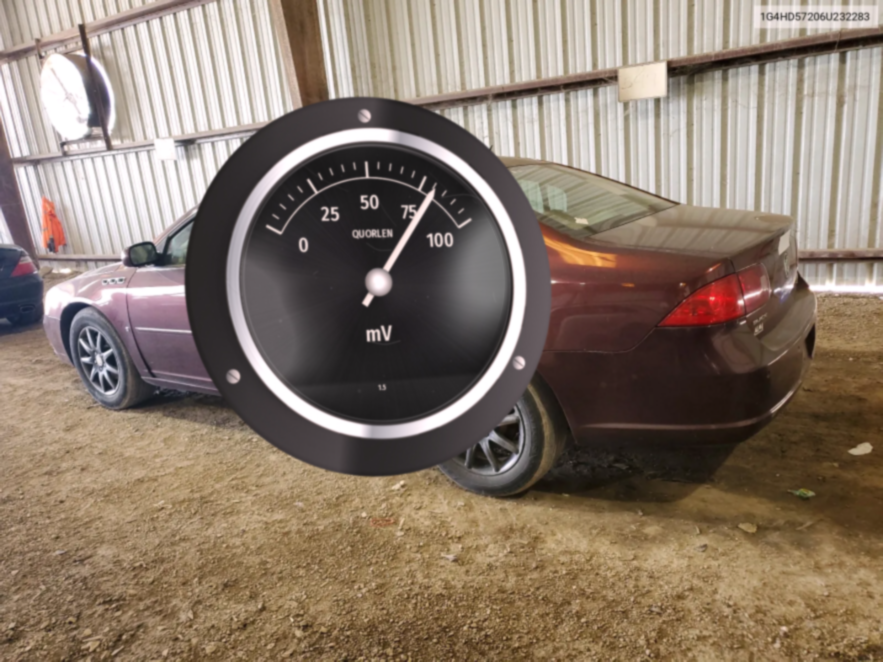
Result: 80 mV
